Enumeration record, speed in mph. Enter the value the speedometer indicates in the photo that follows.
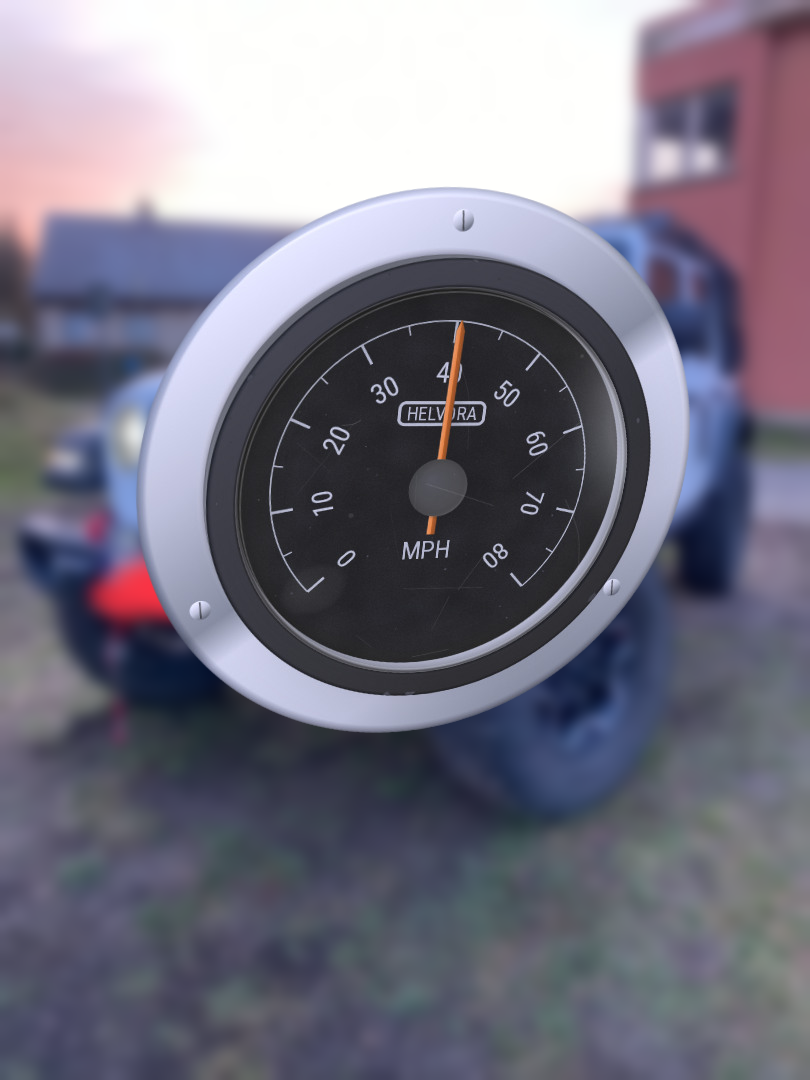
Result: 40 mph
